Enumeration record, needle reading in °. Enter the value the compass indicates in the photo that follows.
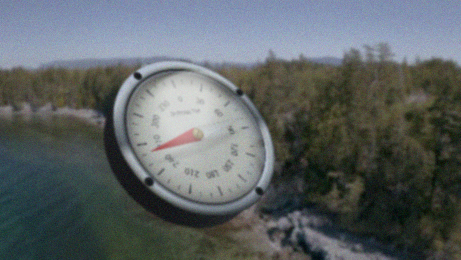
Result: 260 °
